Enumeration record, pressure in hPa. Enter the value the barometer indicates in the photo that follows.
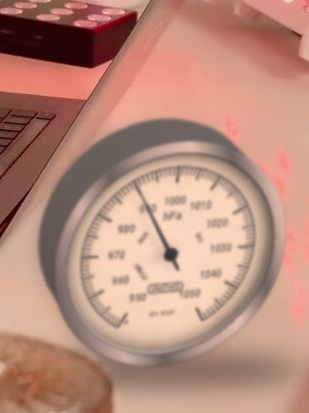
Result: 990 hPa
